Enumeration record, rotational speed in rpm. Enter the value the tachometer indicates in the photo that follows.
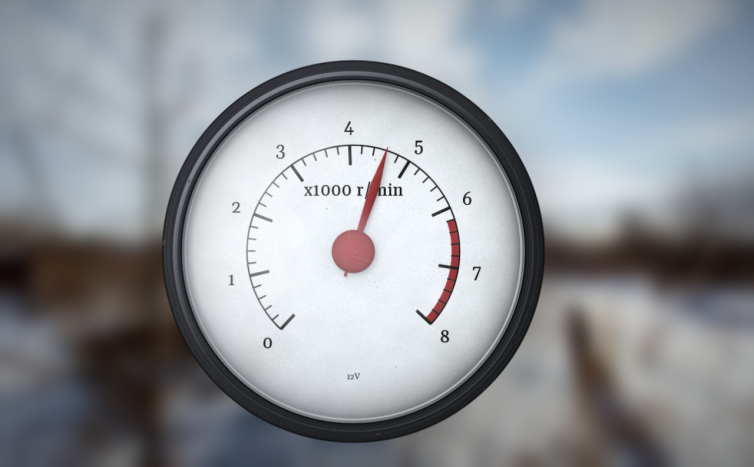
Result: 4600 rpm
